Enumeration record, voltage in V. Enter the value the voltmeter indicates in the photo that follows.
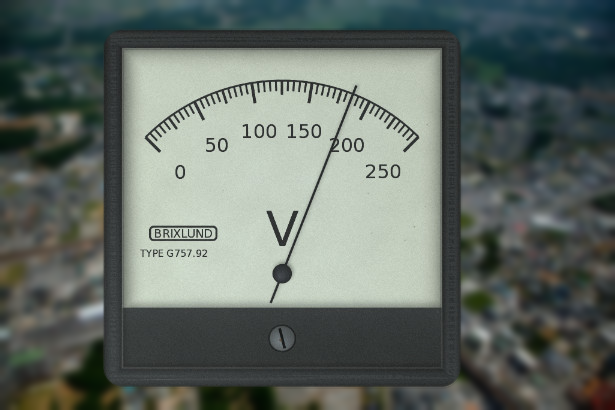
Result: 185 V
